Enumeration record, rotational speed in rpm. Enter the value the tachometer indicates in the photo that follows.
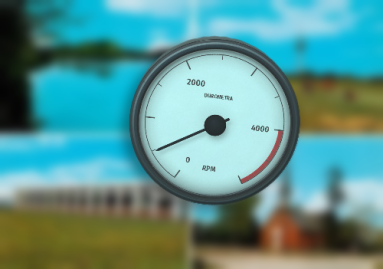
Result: 500 rpm
